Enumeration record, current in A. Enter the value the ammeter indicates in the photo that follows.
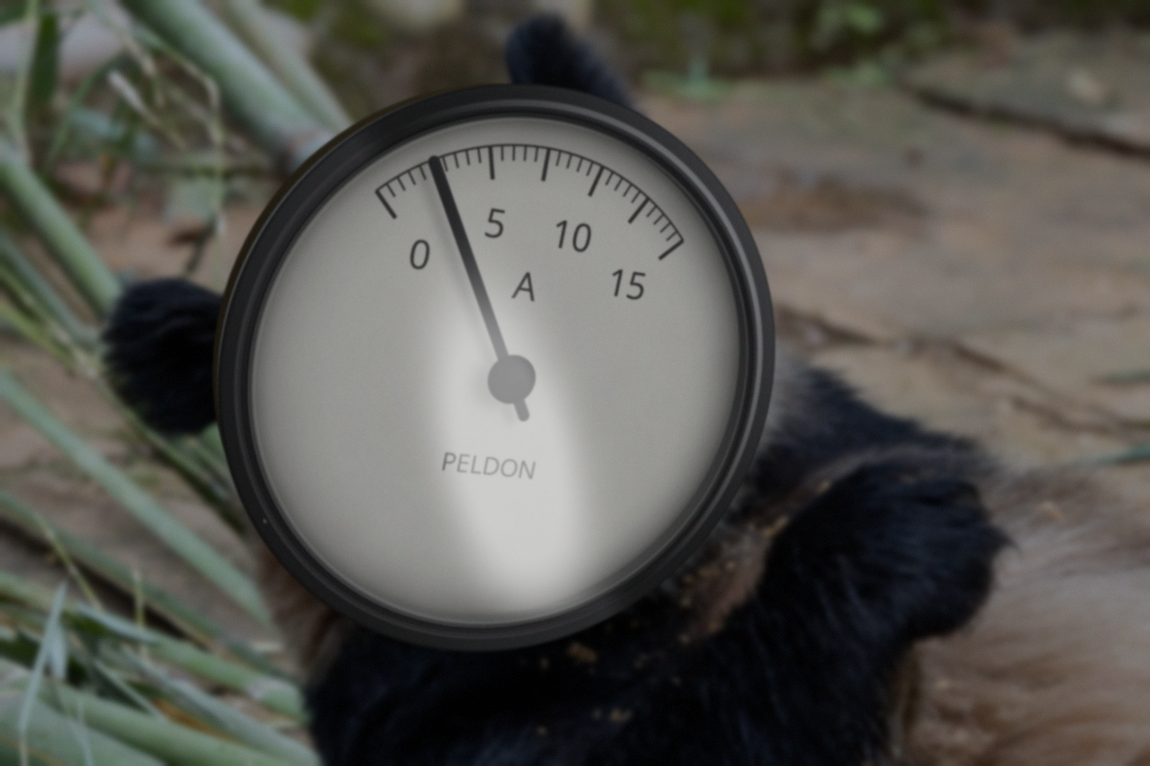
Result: 2.5 A
